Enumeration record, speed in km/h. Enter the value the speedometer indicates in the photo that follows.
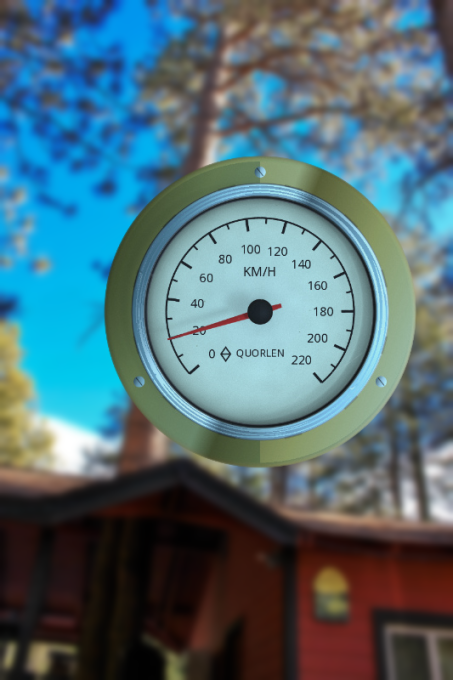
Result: 20 km/h
